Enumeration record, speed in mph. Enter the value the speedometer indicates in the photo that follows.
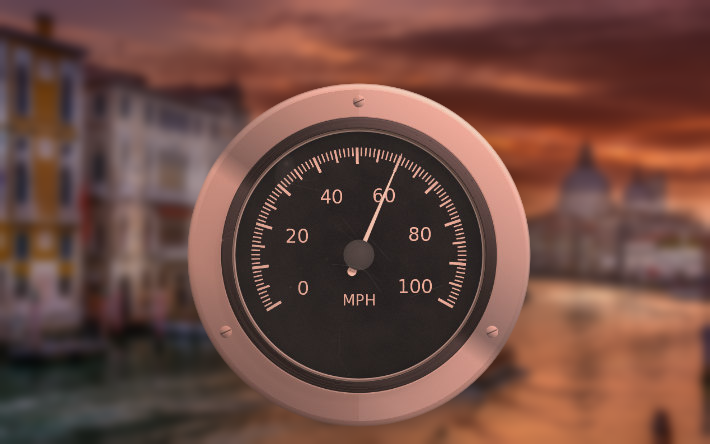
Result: 60 mph
